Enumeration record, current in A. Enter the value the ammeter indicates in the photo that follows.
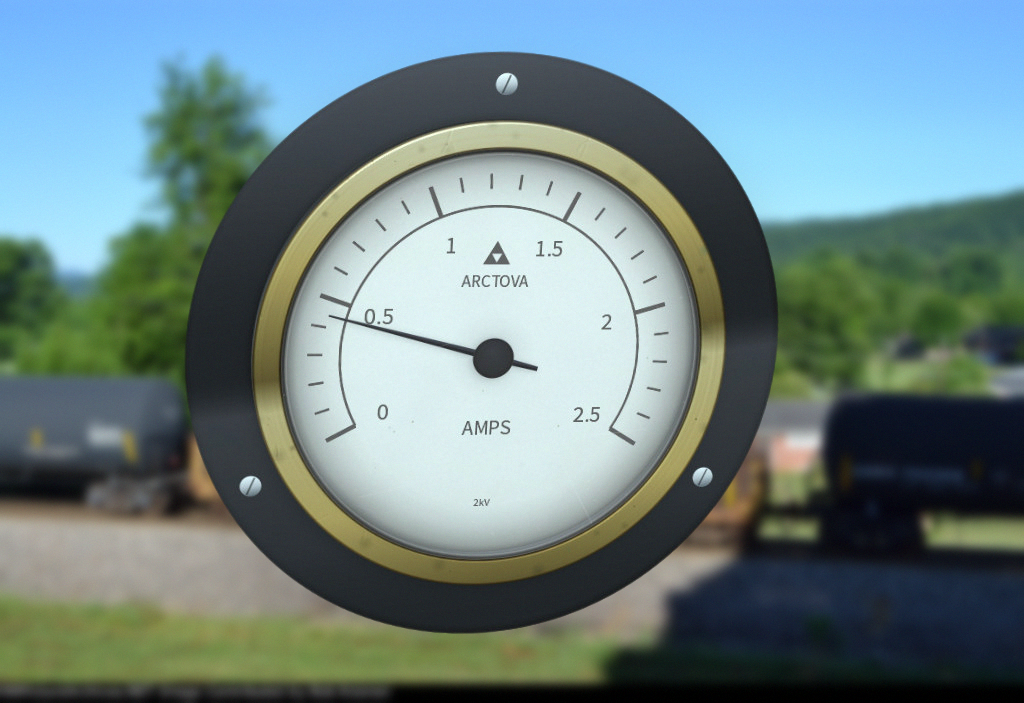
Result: 0.45 A
